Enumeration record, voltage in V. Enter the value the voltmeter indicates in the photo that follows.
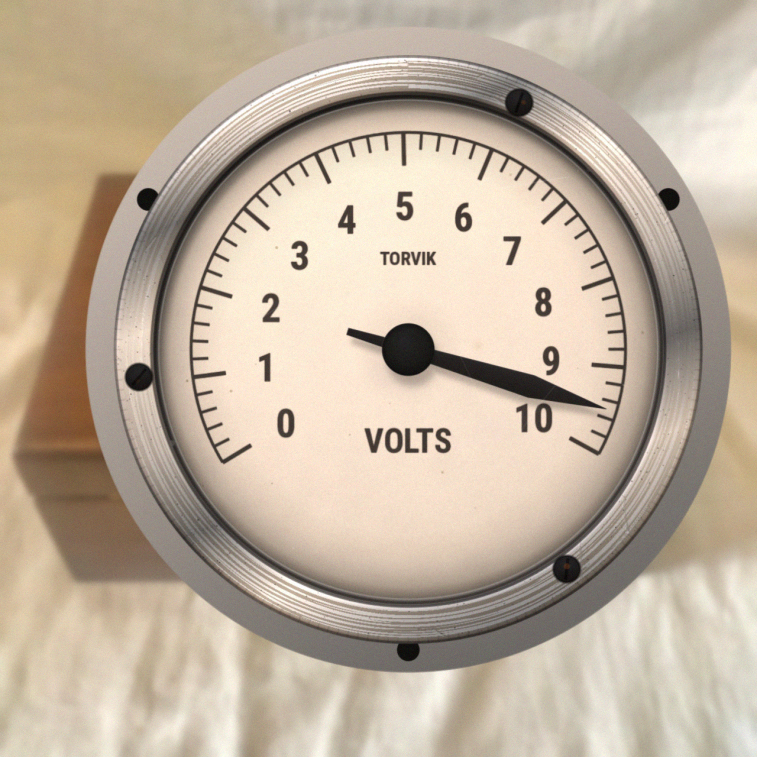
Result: 9.5 V
